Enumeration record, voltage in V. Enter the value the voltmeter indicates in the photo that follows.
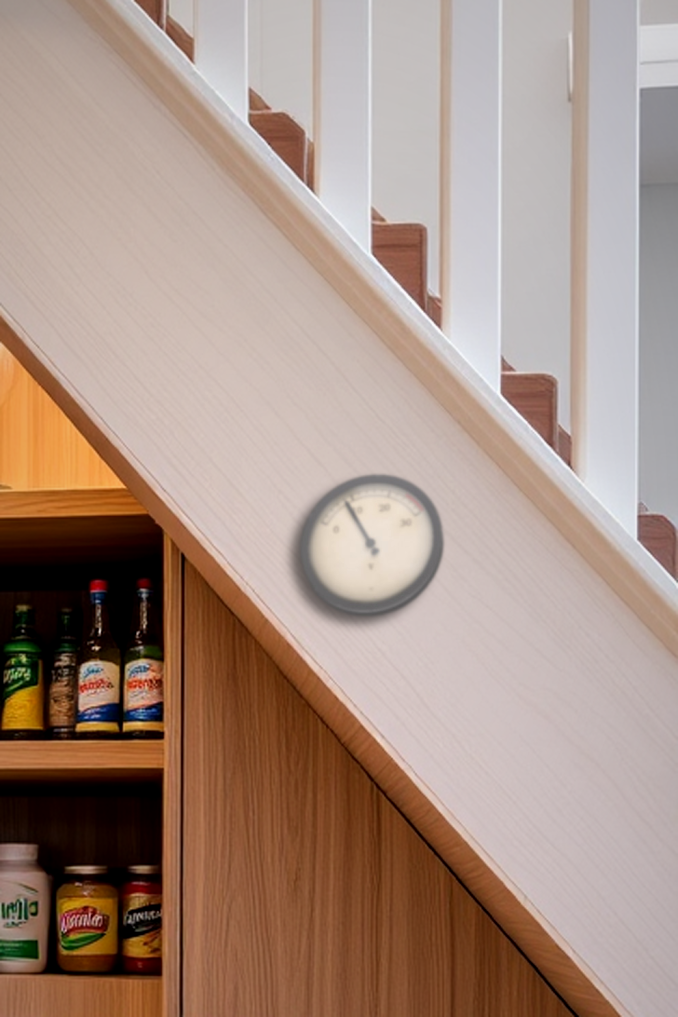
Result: 8 V
